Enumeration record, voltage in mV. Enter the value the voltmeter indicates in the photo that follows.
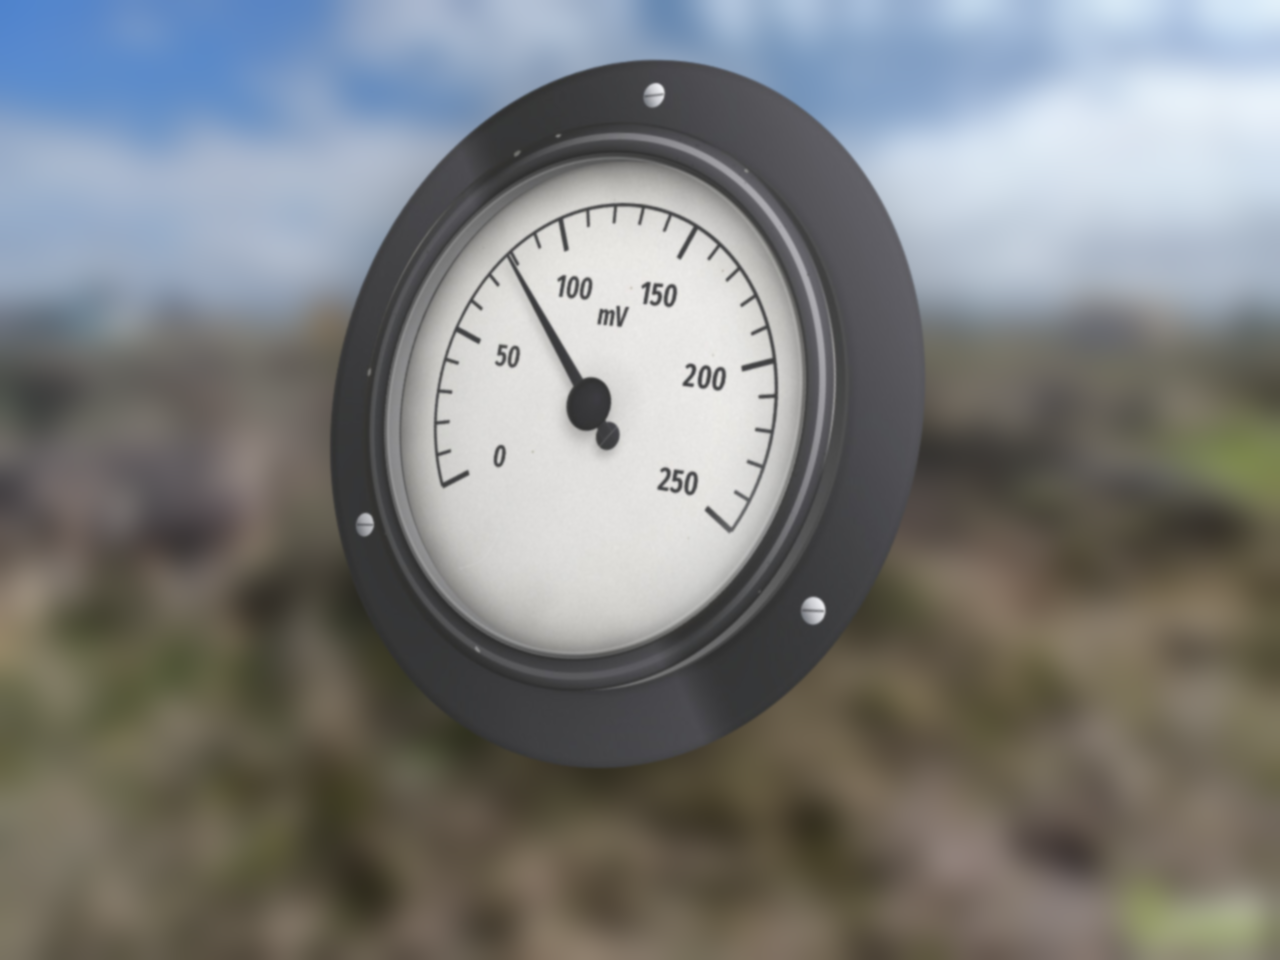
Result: 80 mV
